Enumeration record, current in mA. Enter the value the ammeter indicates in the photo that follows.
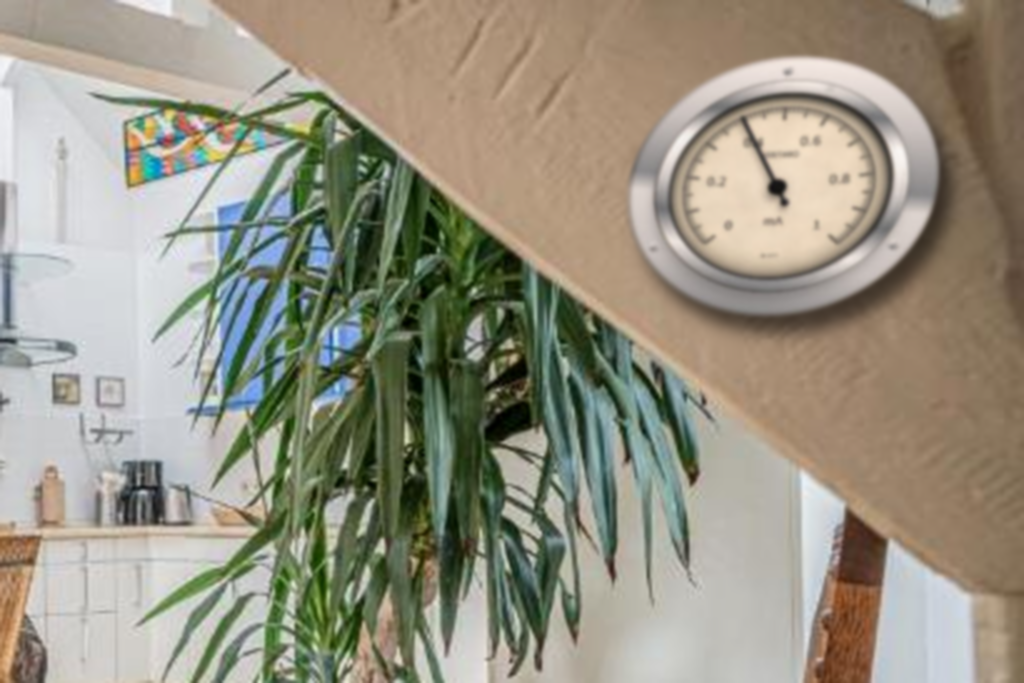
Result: 0.4 mA
